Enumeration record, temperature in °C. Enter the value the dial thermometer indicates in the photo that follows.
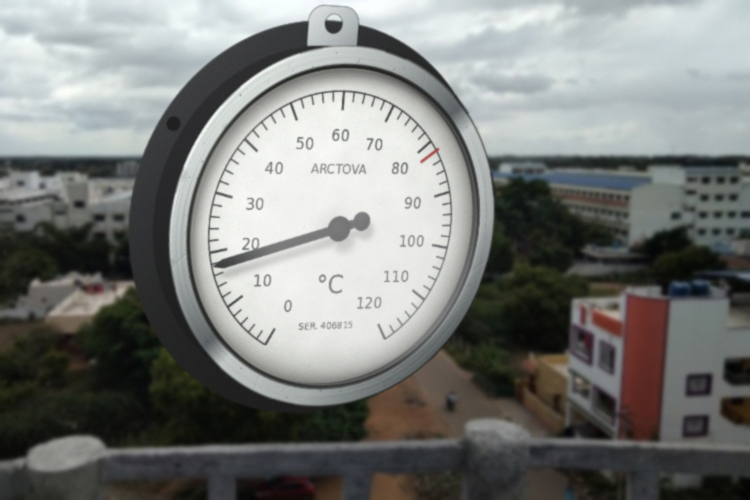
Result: 18 °C
